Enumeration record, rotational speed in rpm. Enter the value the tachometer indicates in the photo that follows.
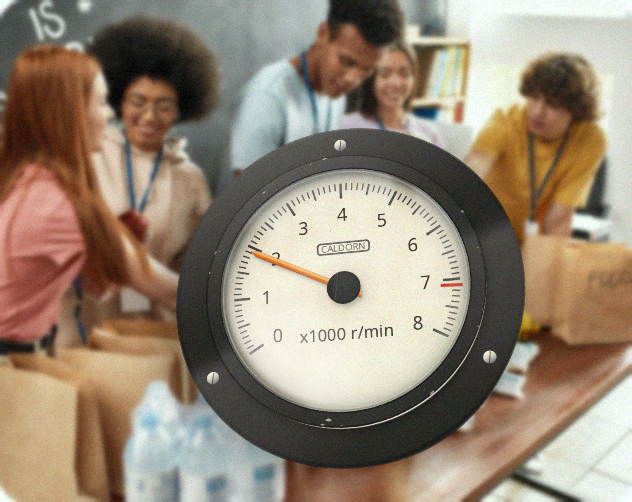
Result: 1900 rpm
